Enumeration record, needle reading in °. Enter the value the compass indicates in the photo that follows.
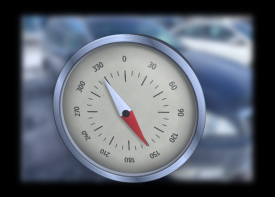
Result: 150 °
